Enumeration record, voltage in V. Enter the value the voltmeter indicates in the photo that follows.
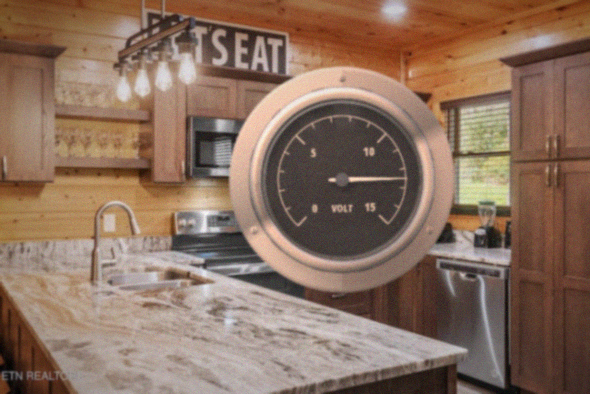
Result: 12.5 V
